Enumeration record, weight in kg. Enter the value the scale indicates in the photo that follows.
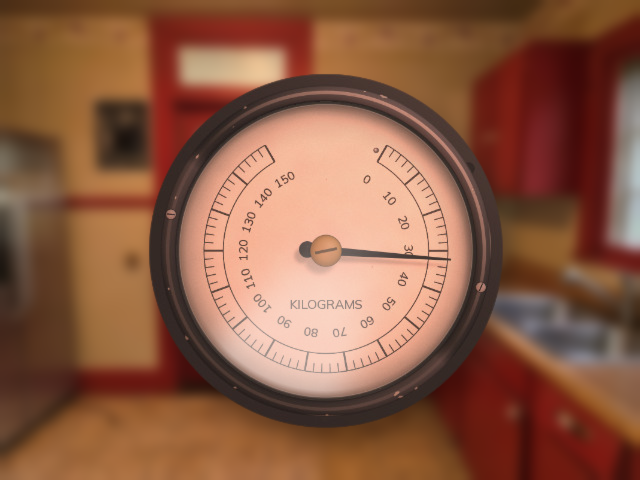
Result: 32 kg
